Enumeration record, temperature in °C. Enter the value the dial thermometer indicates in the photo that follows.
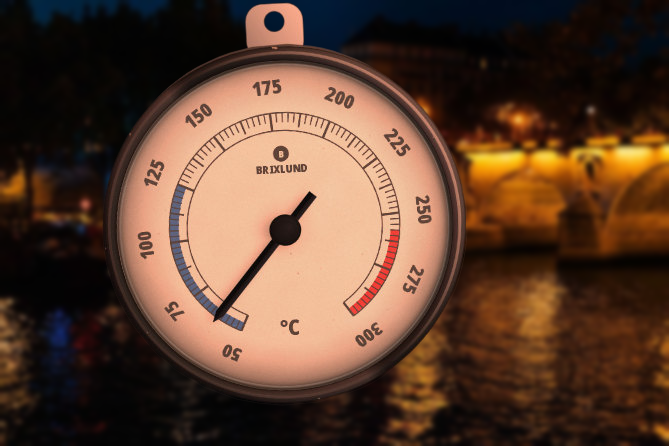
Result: 62.5 °C
